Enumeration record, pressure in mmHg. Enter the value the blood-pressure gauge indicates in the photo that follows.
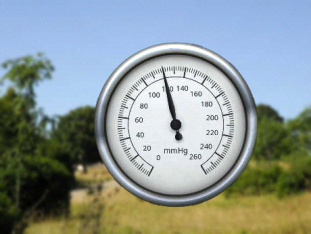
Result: 120 mmHg
